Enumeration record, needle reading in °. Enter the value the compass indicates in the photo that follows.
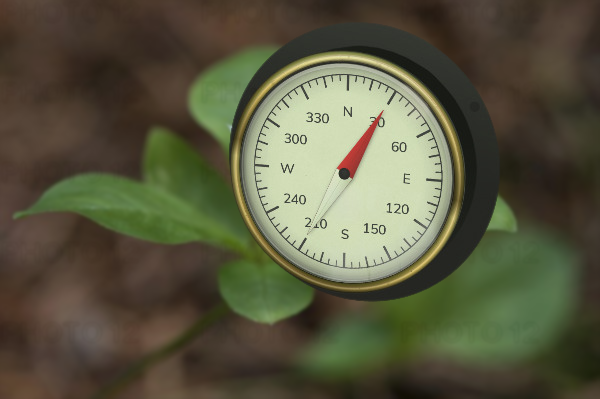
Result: 30 °
